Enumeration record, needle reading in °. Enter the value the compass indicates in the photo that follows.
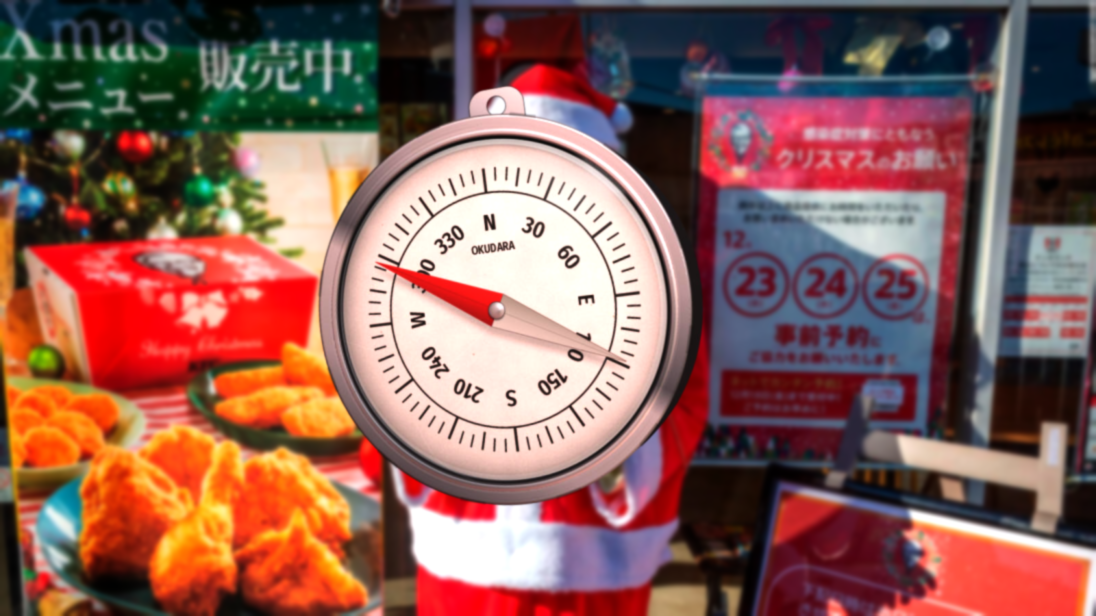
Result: 297.5 °
